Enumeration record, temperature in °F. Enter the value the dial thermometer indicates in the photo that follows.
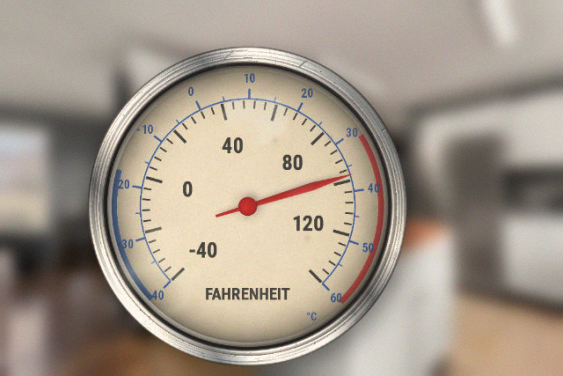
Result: 98 °F
